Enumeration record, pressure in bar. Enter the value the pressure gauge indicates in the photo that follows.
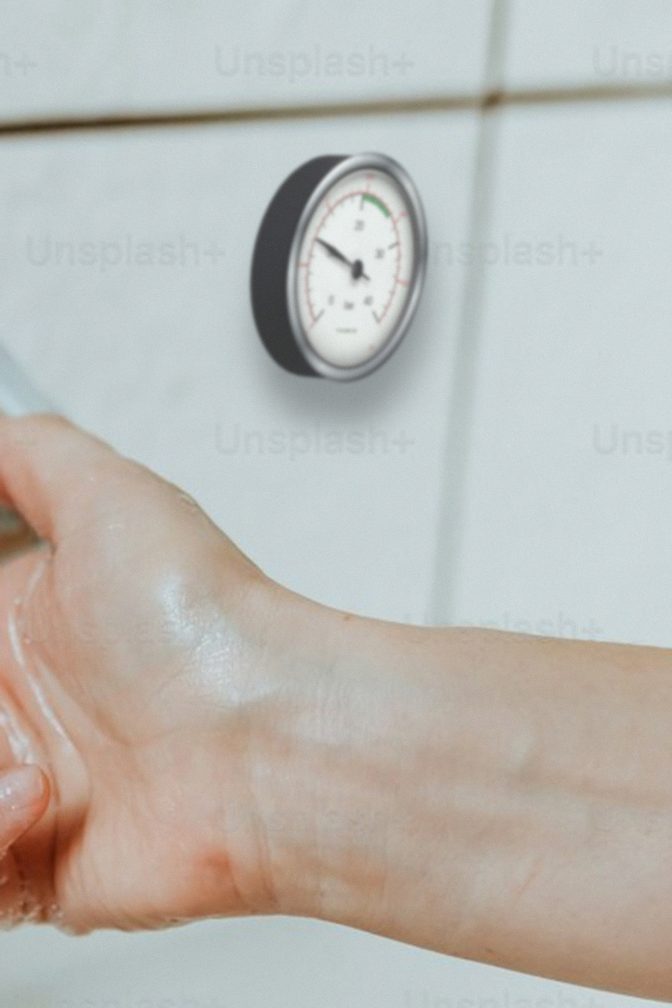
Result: 10 bar
